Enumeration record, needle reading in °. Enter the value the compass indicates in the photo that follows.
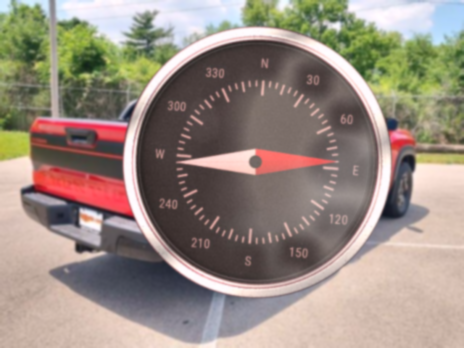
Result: 85 °
